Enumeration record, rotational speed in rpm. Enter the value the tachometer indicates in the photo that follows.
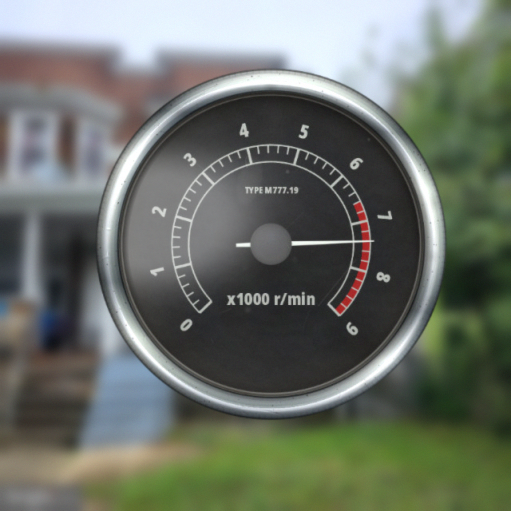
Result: 7400 rpm
